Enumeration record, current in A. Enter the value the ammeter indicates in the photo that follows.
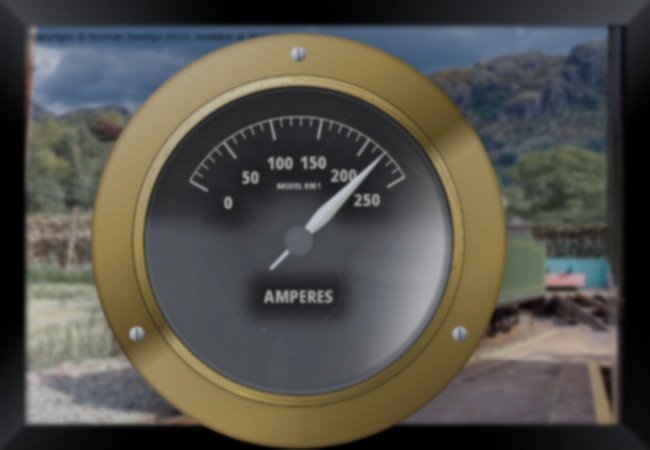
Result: 220 A
